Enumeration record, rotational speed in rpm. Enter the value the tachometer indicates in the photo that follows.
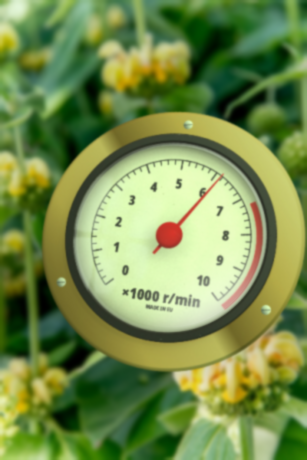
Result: 6200 rpm
